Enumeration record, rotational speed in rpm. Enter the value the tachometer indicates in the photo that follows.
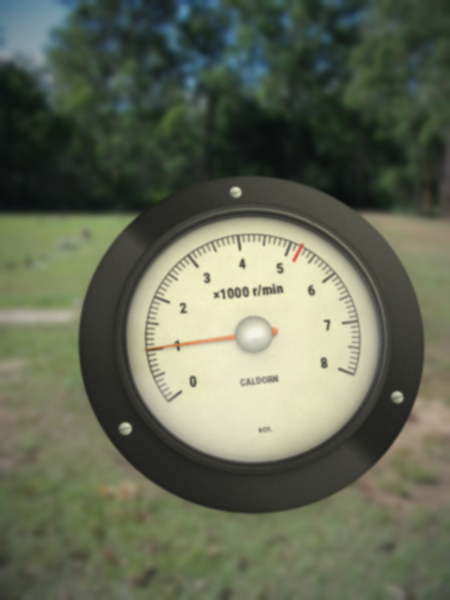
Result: 1000 rpm
